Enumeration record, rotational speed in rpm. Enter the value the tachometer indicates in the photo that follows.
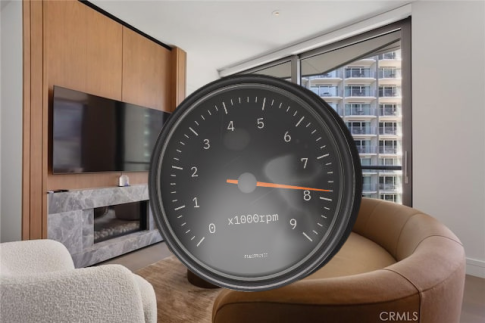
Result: 7800 rpm
